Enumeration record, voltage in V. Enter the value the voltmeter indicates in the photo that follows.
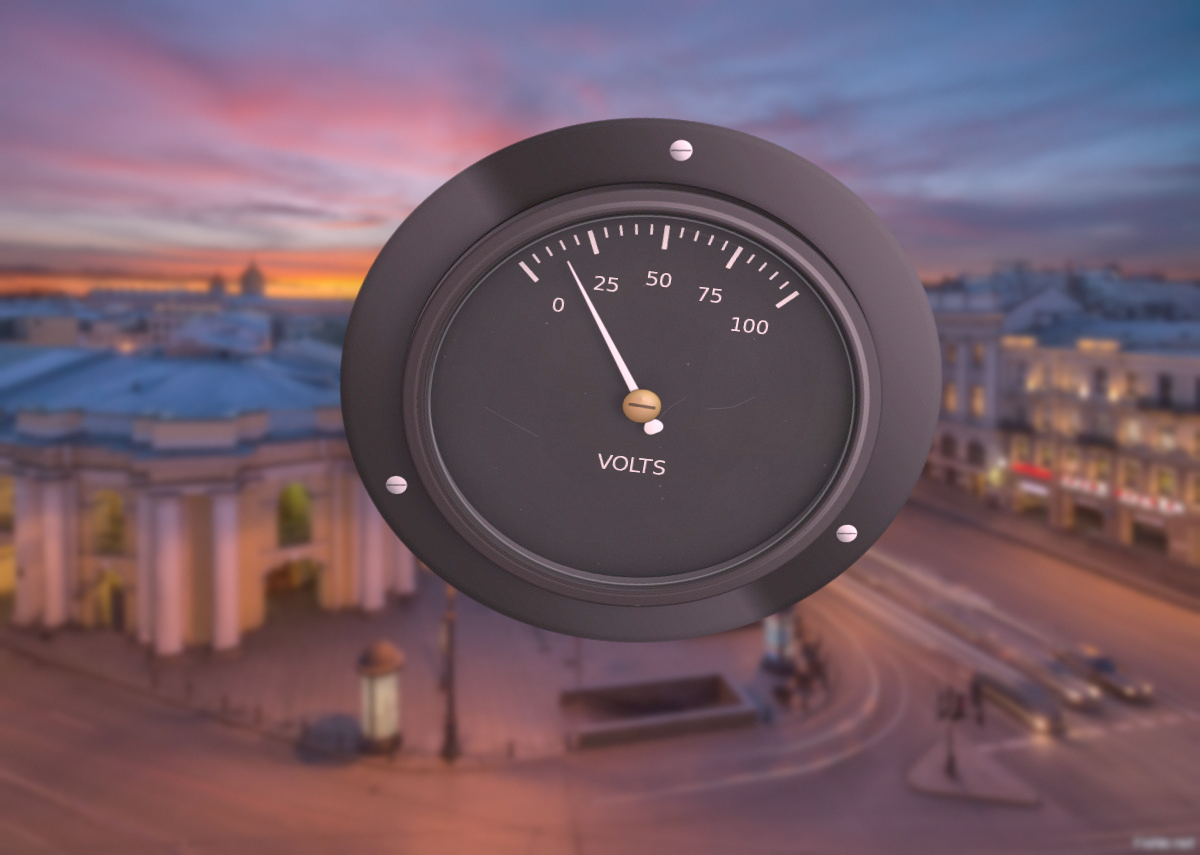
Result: 15 V
